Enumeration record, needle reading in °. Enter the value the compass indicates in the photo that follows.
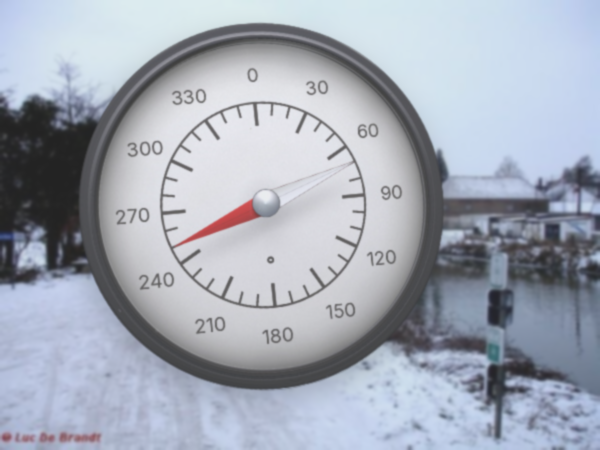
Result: 250 °
